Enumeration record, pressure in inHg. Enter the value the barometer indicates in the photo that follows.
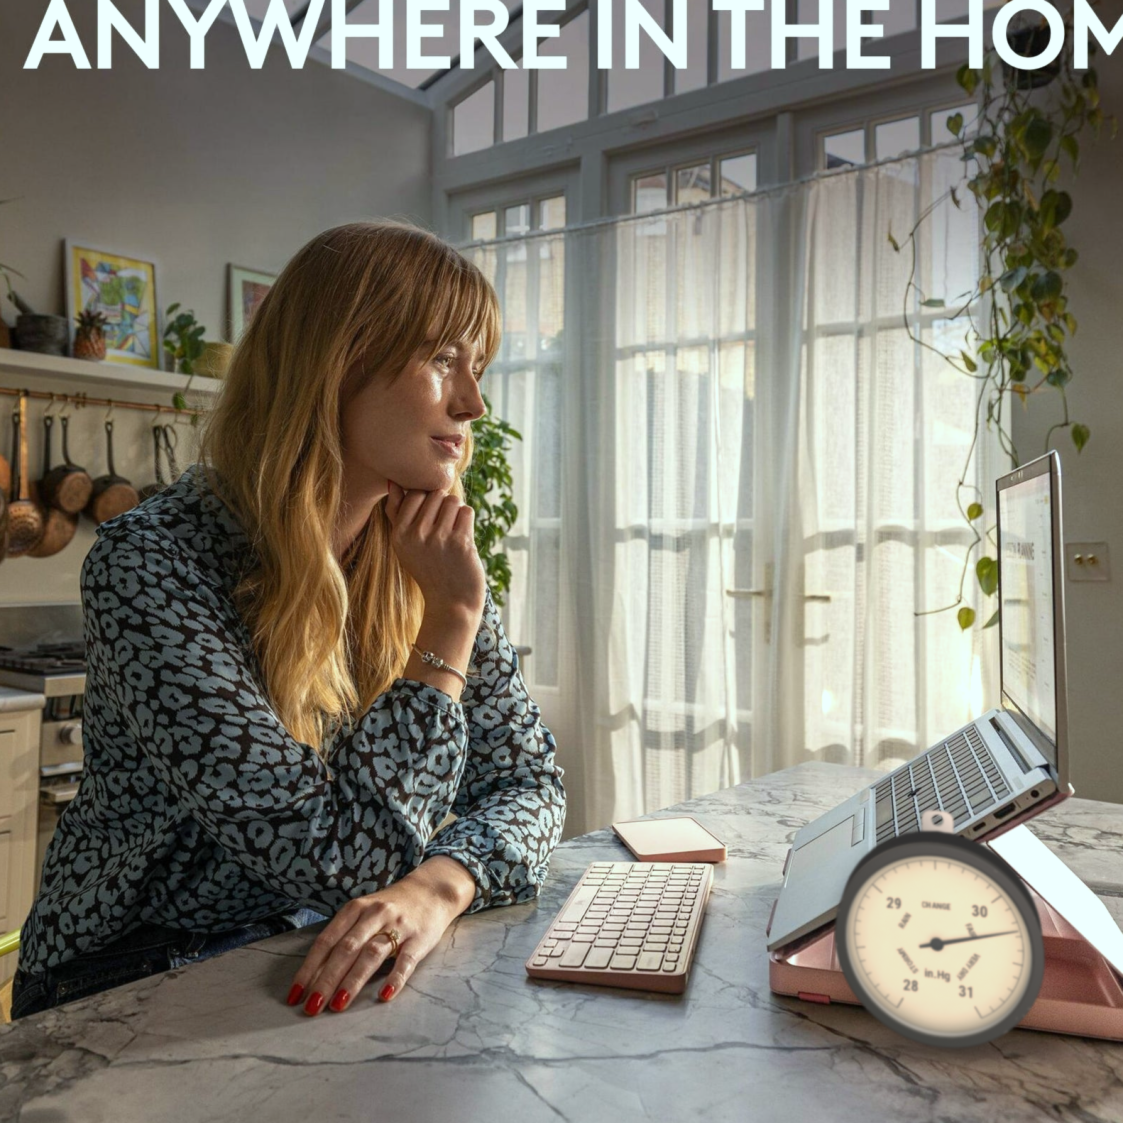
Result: 30.25 inHg
